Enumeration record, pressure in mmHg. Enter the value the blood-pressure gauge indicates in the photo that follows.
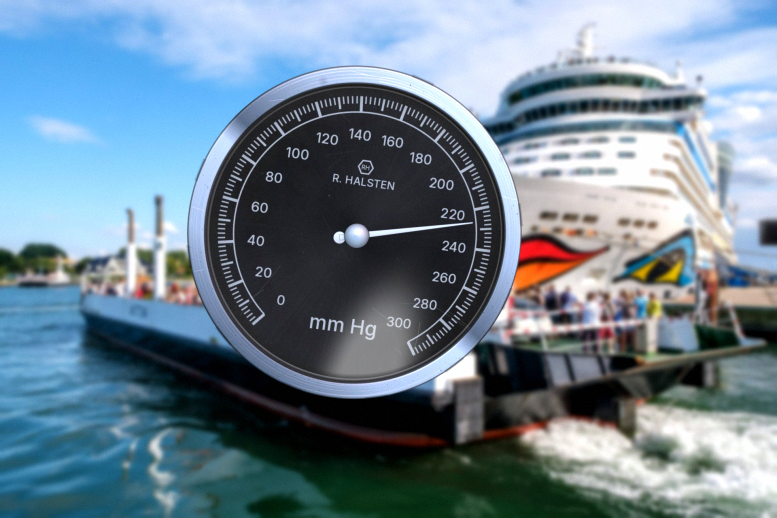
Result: 226 mmHg
